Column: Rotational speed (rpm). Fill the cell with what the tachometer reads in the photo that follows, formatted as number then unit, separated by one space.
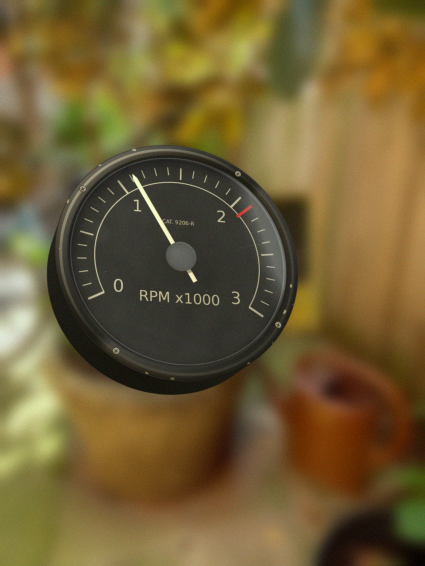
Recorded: 1100 rpm
